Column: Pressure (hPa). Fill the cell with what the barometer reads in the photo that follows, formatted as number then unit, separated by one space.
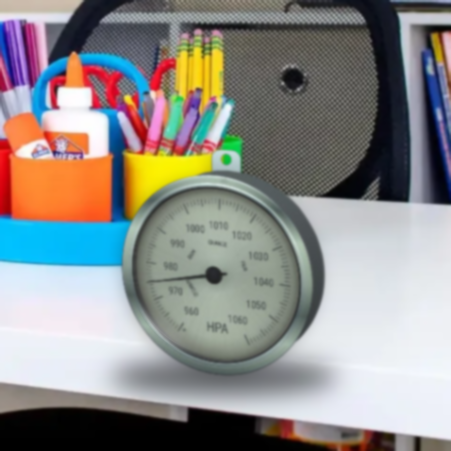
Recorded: 975 hPa
